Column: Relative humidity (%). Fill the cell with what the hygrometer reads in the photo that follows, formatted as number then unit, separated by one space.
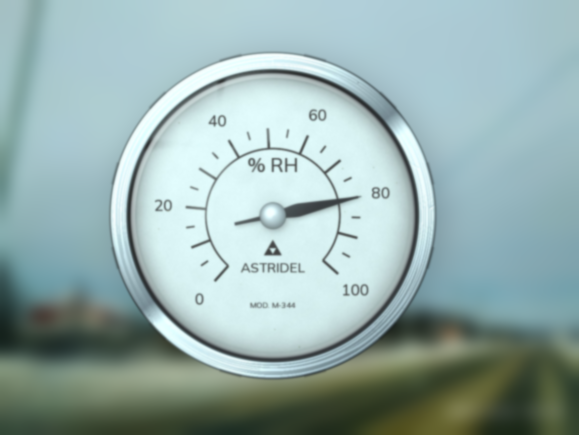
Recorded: 80 %
